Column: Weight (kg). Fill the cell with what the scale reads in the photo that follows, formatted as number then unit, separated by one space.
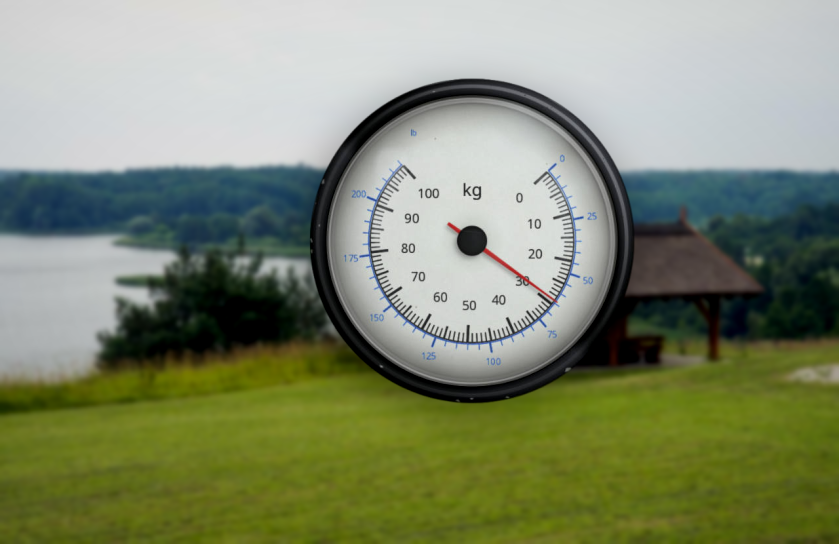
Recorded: 29 kg
